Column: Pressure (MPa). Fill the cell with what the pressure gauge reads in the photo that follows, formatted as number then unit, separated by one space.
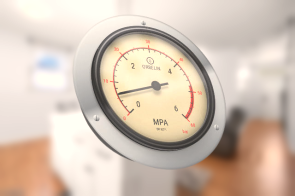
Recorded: 0.6 MPa
